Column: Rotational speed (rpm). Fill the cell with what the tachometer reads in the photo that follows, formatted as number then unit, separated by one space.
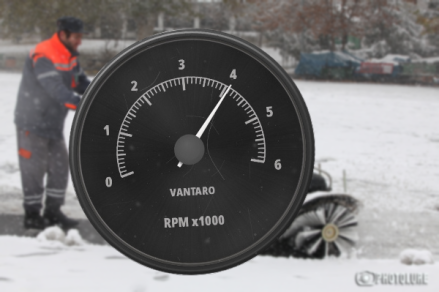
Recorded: 4100 rpm
